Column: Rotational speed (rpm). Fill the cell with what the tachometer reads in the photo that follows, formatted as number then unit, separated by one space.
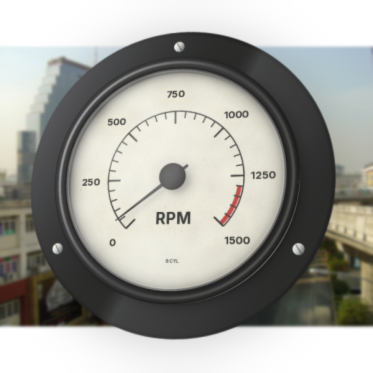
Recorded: 50 rpm
